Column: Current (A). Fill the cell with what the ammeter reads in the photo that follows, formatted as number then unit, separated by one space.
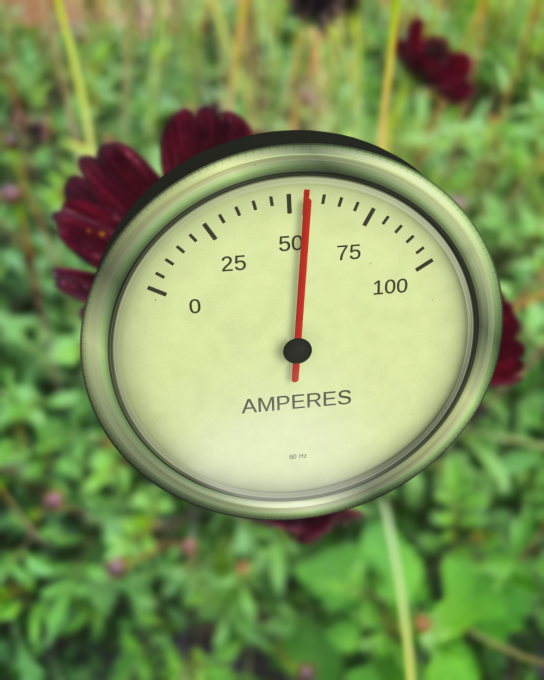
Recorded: 55 A
